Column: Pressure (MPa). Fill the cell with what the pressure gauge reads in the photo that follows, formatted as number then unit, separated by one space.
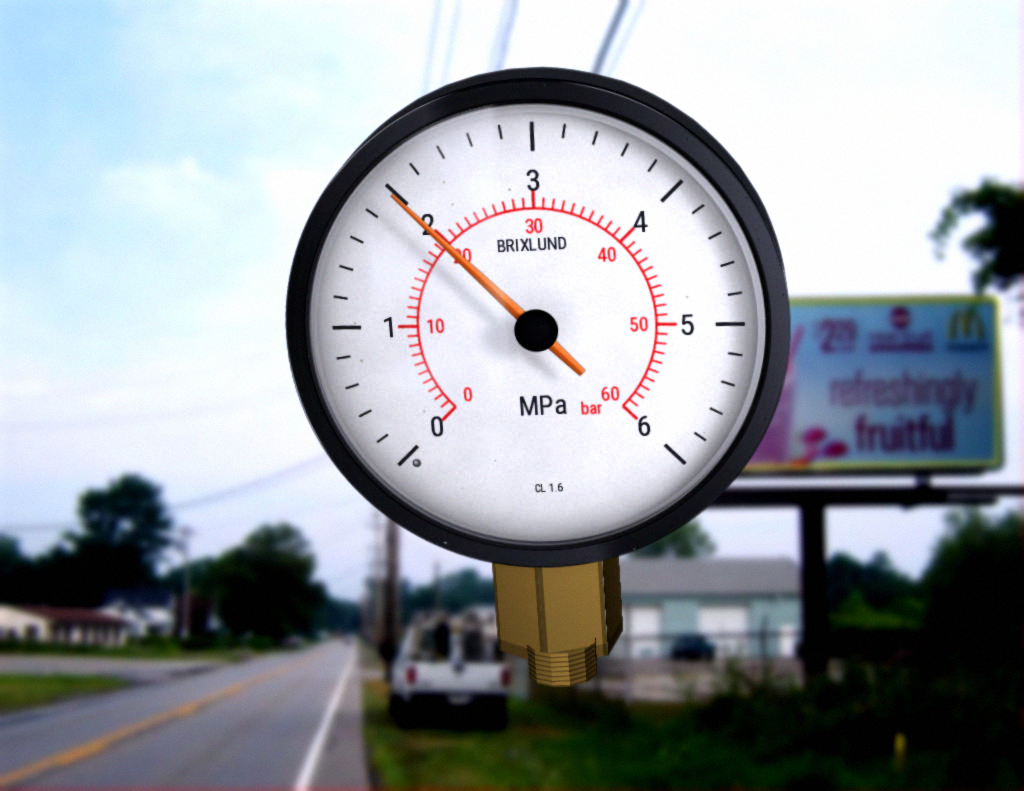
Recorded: 2 MPa
